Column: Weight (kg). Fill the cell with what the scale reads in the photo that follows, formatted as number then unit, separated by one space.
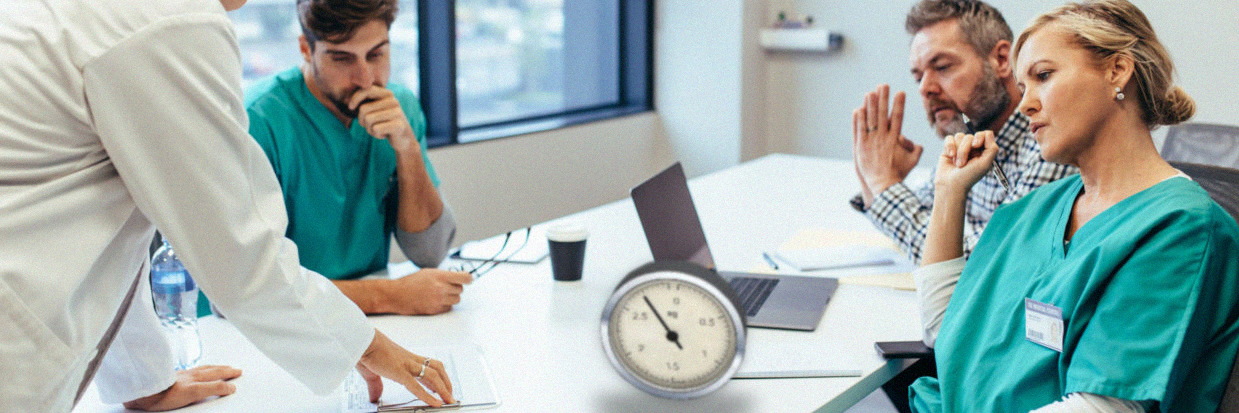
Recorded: 2.75 kg
